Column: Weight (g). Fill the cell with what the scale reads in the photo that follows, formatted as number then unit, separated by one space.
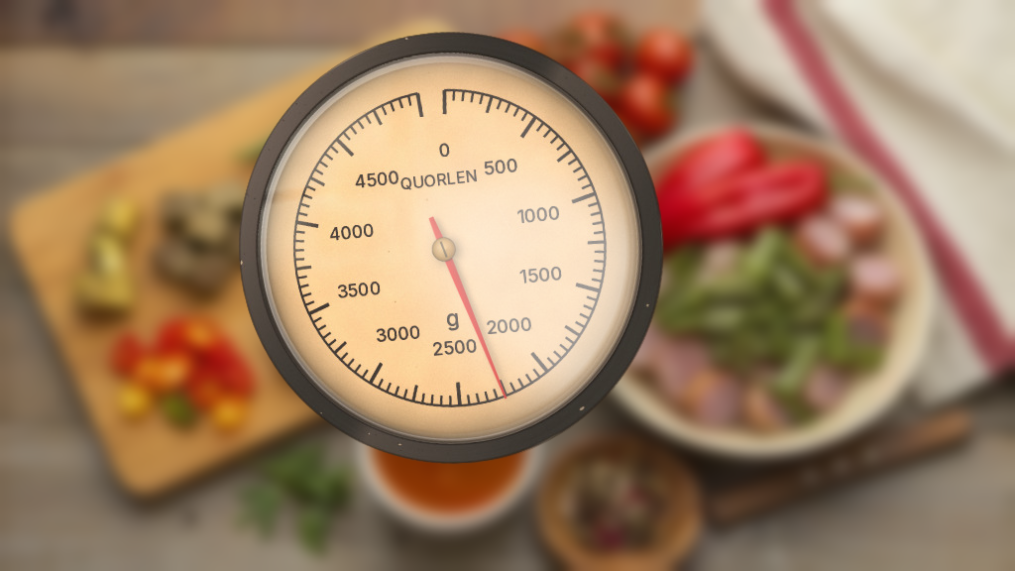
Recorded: 2250 g
